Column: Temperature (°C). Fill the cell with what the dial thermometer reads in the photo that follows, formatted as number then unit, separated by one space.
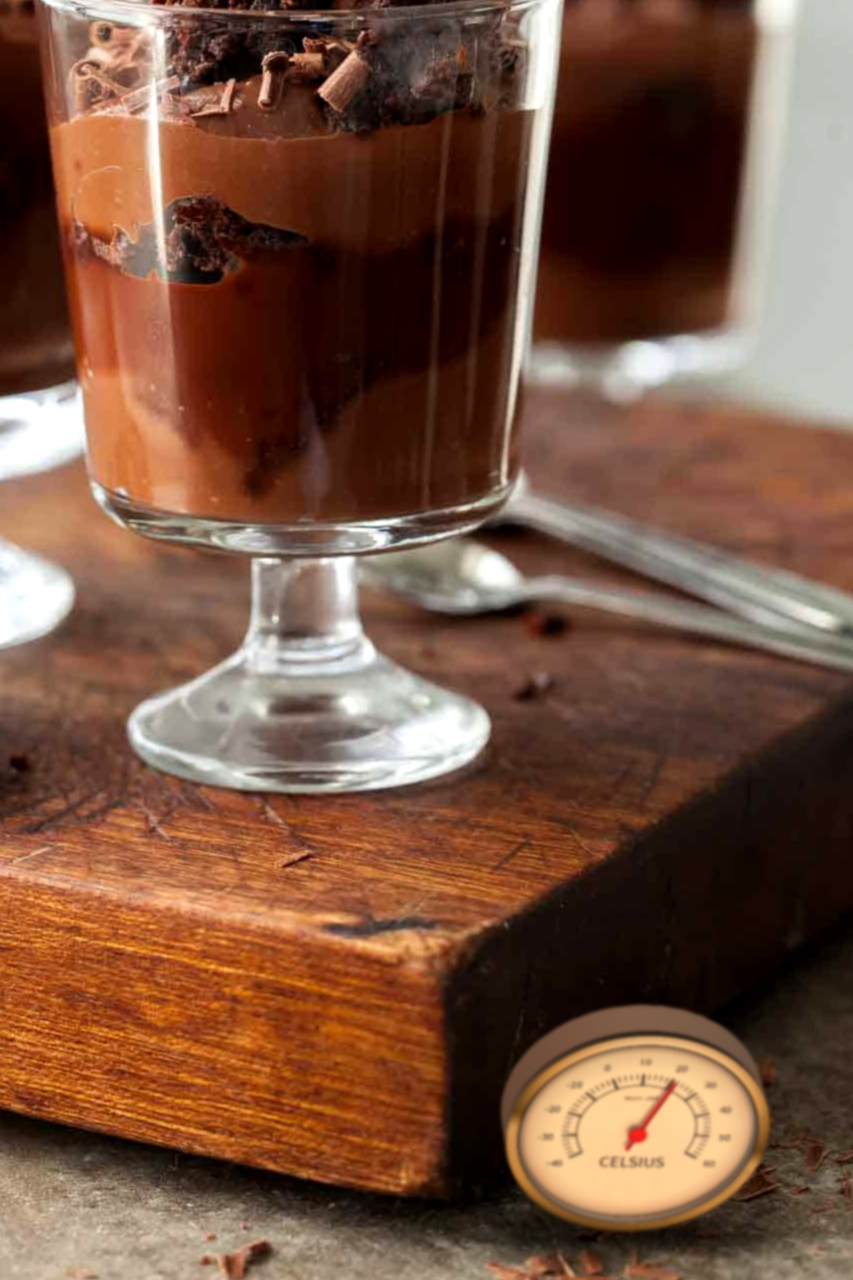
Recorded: 20 °C
